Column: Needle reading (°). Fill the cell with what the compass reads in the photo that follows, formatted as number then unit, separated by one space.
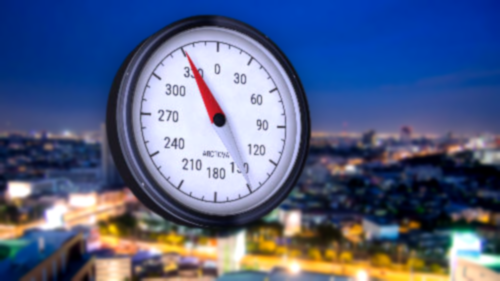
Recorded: 330 °
